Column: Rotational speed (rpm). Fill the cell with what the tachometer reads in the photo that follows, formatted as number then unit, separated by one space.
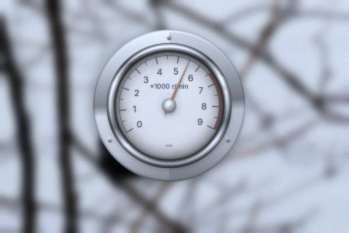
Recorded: 5500 rpm
